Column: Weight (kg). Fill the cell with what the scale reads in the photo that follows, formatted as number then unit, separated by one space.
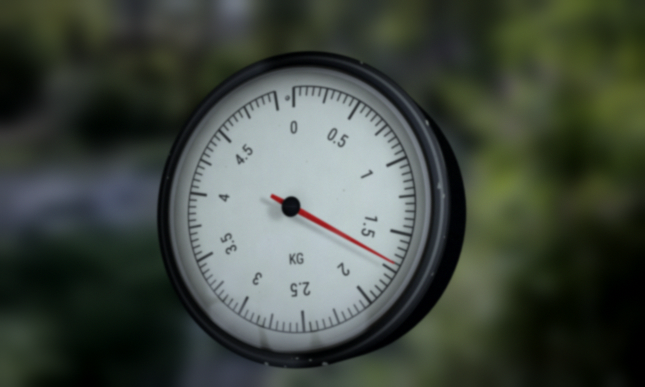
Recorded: 1.7 kg
